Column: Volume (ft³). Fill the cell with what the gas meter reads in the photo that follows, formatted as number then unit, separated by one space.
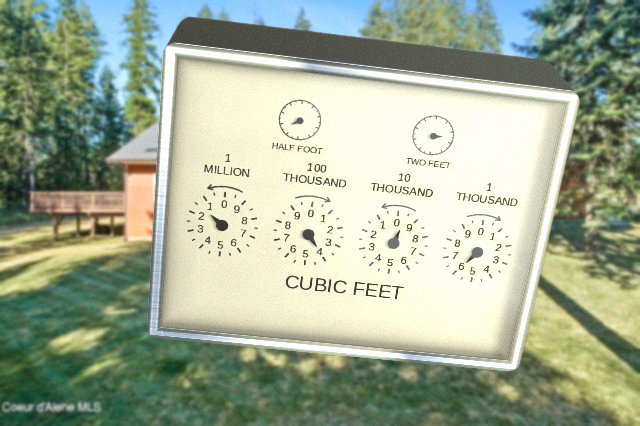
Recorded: 139600 ft³
